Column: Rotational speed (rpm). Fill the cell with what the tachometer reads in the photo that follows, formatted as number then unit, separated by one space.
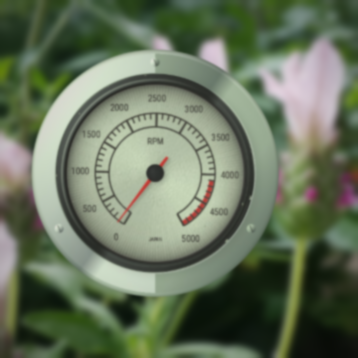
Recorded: 100 rpm
